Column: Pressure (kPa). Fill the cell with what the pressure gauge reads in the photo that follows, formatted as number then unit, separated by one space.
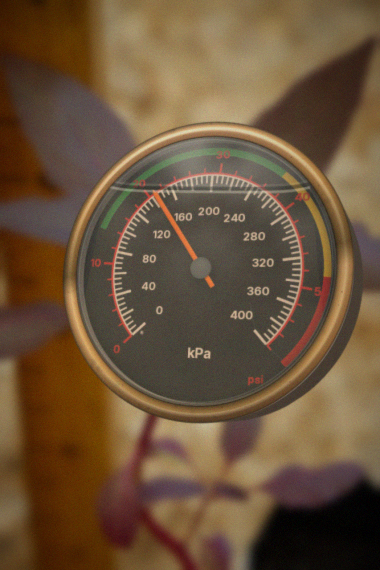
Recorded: 145 kPa
